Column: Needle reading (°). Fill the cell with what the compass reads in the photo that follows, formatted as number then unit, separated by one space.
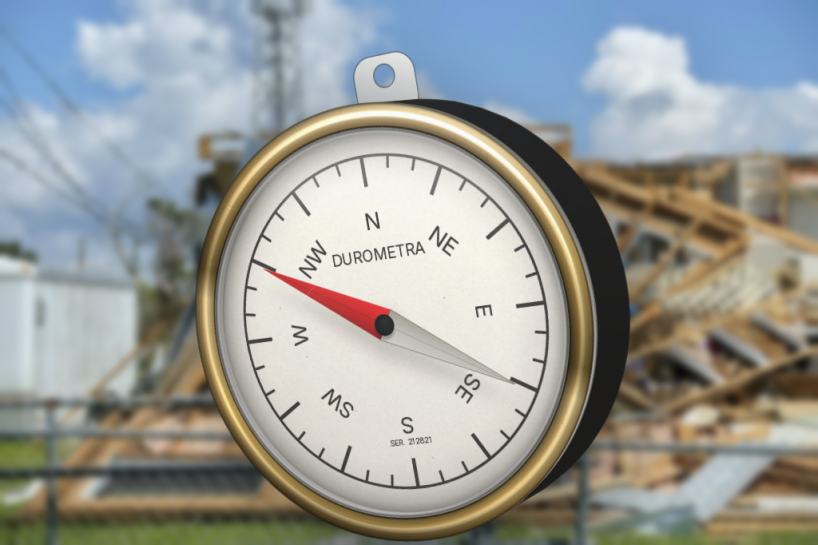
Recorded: 300 °
